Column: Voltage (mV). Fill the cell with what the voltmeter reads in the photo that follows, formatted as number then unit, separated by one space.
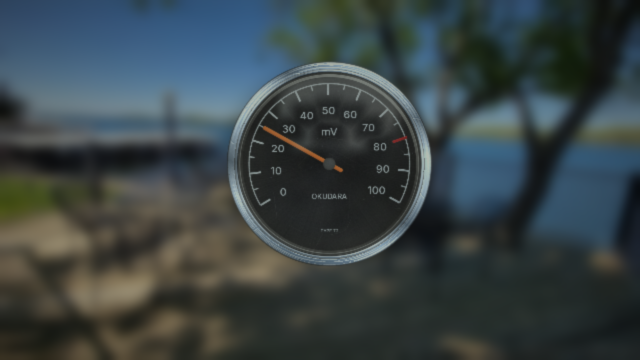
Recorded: 25 mV
